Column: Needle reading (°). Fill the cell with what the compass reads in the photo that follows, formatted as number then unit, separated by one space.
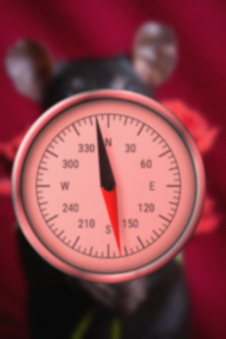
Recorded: 170 °
